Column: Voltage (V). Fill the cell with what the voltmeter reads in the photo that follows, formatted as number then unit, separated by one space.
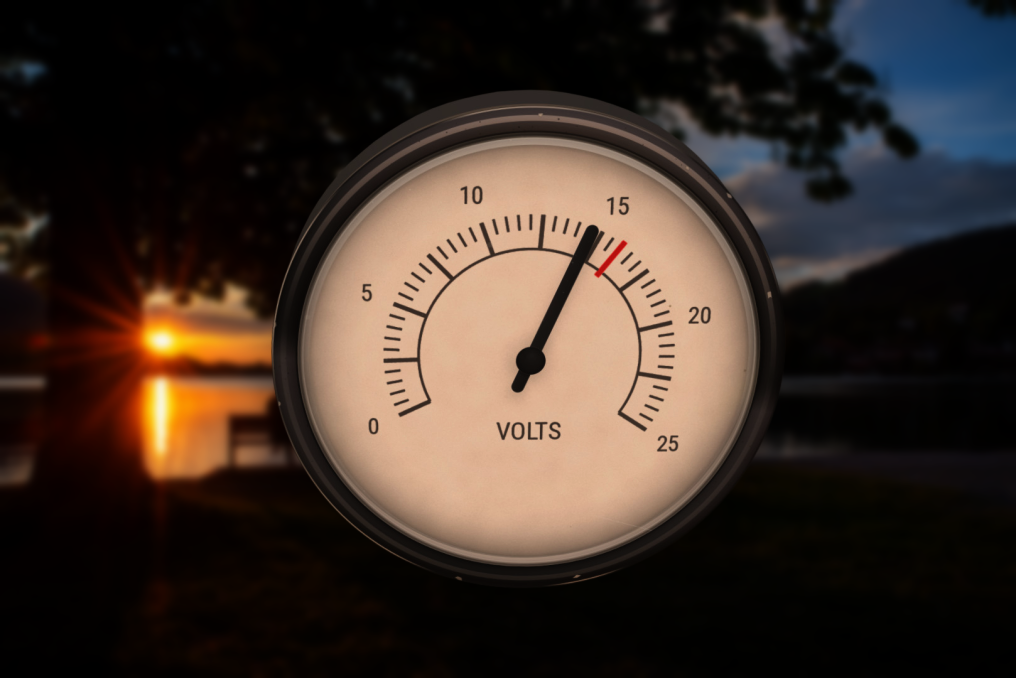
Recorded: 14.5 V
